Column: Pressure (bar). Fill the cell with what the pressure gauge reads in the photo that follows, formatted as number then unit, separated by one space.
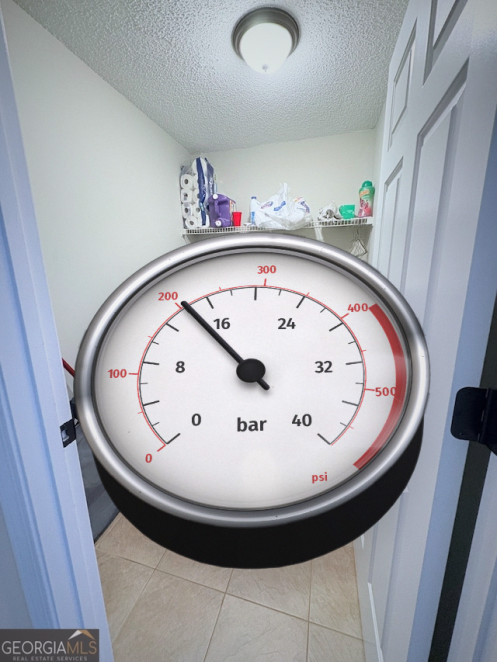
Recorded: 14 bar
